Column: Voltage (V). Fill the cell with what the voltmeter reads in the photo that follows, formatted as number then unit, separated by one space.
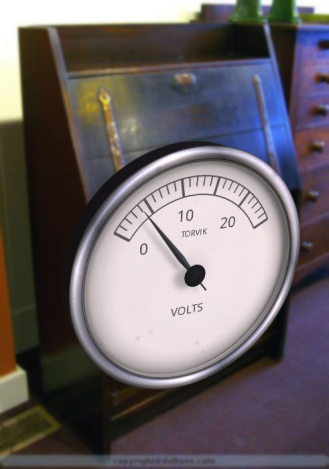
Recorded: 4 V
